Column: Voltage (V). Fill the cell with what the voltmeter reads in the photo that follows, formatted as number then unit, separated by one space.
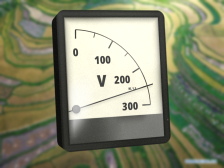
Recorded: 250 V
